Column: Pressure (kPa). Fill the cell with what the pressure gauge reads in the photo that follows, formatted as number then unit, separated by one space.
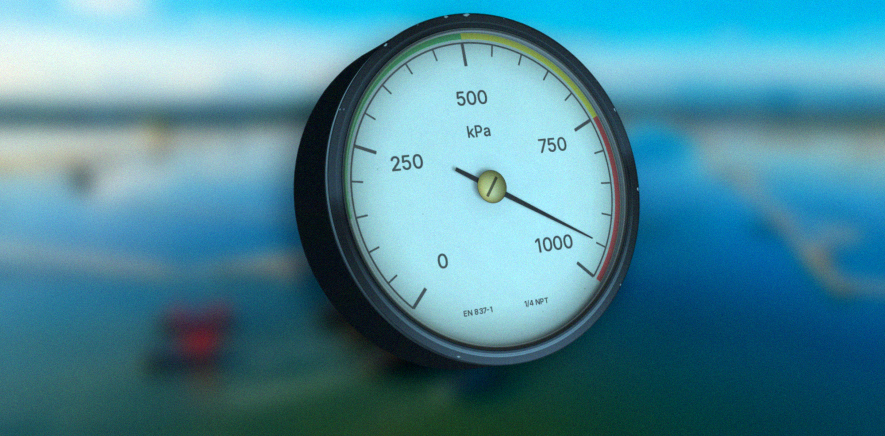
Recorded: 950 kPa
